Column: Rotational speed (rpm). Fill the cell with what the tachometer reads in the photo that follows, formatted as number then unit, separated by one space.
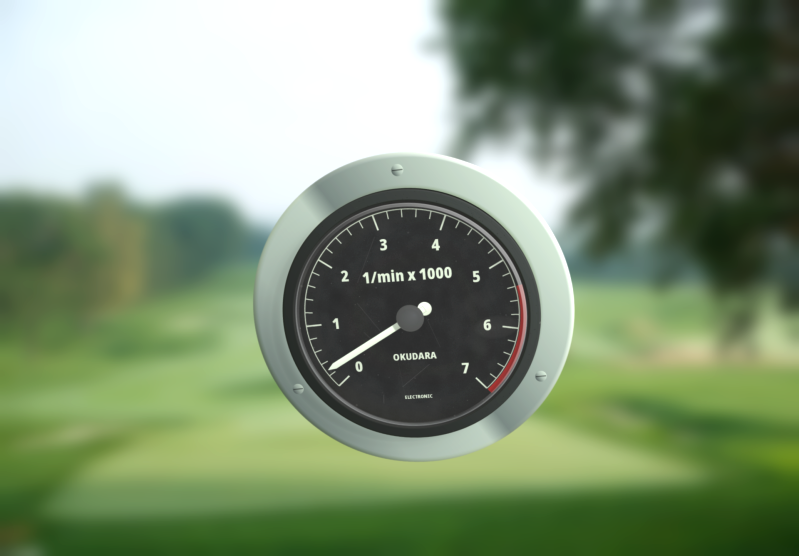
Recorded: 300 rpm
